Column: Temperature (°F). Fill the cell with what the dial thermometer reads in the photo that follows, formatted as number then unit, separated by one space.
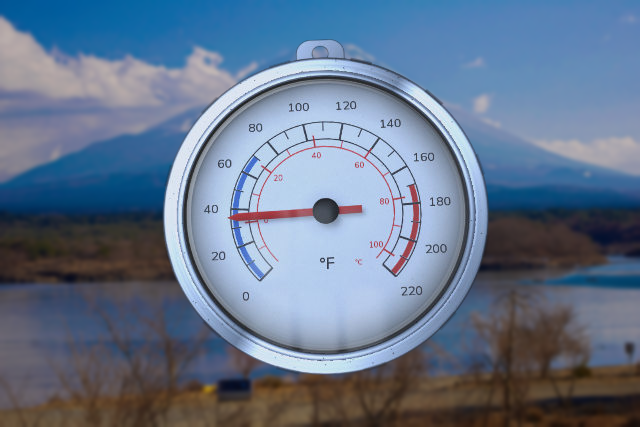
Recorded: 35 °F
